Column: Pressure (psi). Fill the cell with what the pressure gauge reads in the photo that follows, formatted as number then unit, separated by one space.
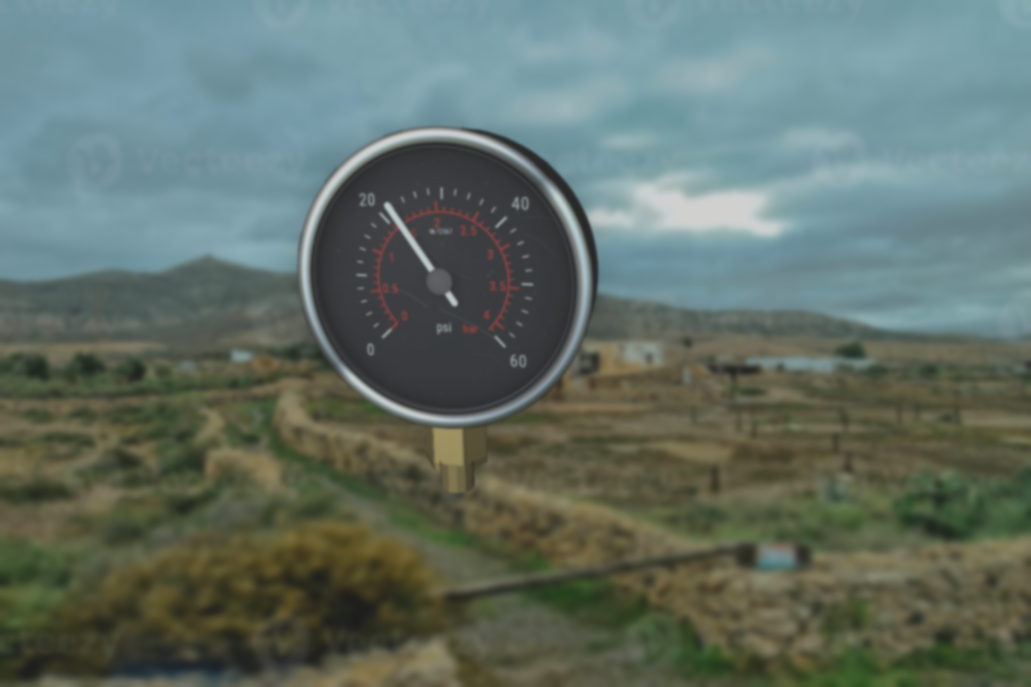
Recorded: 22 psi
